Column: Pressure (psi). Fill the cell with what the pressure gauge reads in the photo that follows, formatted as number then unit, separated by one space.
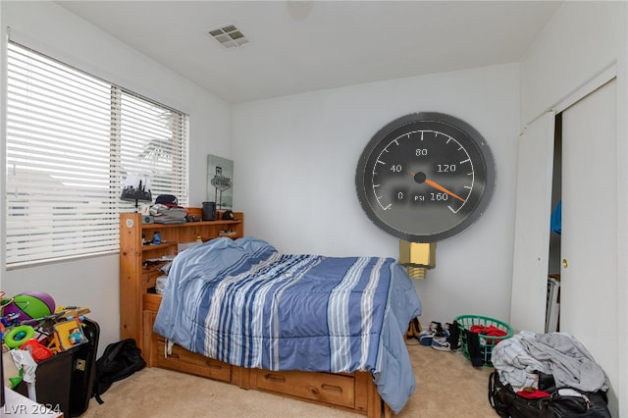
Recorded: 150 psi
